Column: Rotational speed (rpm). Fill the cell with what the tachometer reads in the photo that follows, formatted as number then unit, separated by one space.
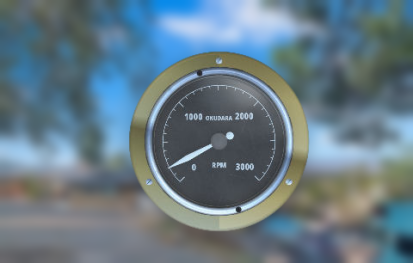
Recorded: 200 rpm
